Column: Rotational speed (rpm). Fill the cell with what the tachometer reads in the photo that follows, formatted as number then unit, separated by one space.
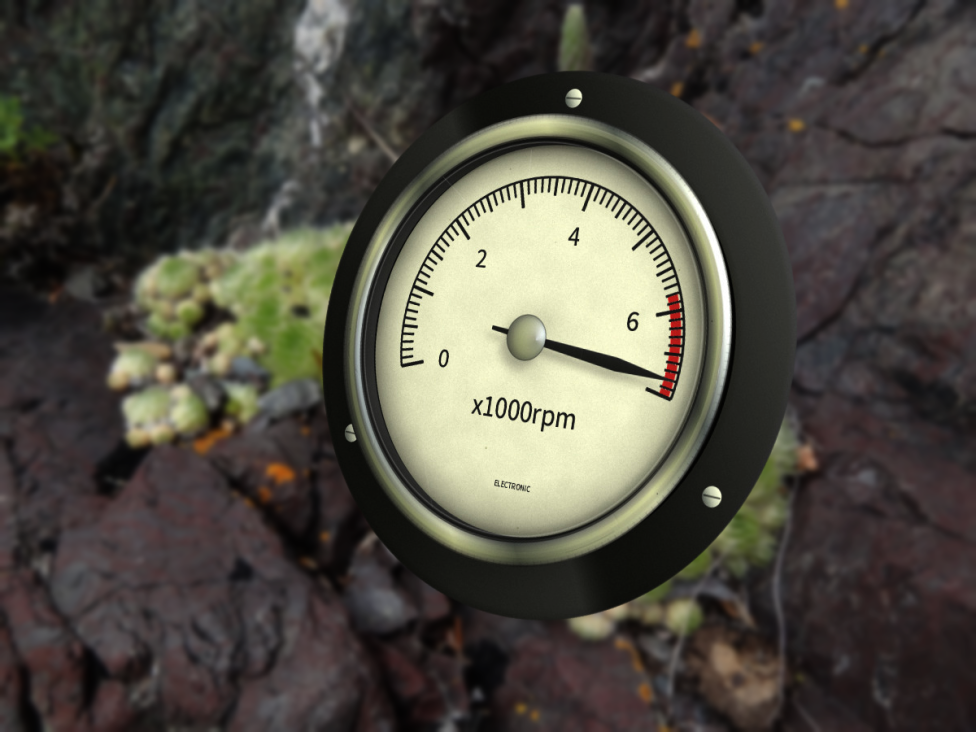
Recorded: 6800 rpm
